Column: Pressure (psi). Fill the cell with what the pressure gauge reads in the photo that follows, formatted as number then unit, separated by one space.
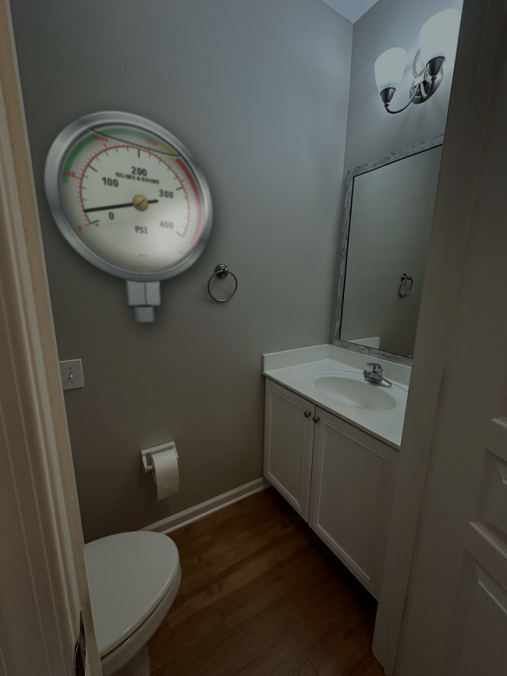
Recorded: 20 psi
